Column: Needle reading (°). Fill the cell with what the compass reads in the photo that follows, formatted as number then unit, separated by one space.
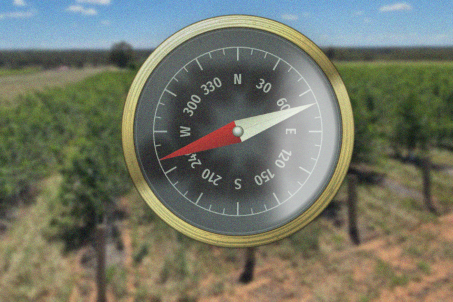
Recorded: 250 °
